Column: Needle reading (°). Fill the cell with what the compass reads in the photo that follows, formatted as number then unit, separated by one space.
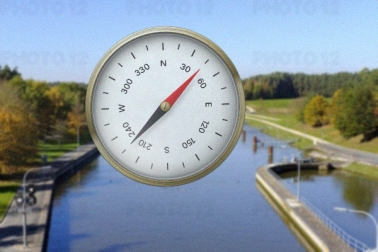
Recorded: 45 °
